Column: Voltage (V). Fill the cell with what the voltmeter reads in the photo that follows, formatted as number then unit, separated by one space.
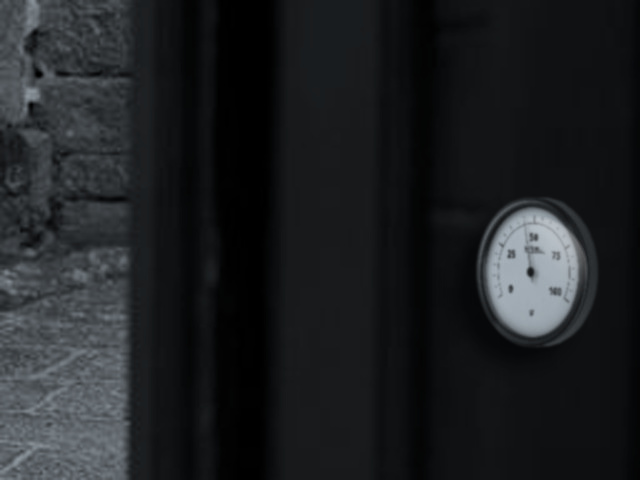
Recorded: 45 V
